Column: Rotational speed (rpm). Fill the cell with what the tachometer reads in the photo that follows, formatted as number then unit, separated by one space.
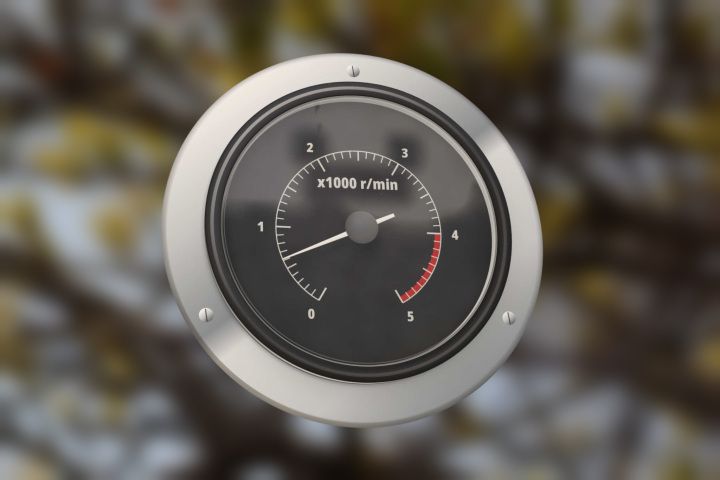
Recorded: 600 rpm
